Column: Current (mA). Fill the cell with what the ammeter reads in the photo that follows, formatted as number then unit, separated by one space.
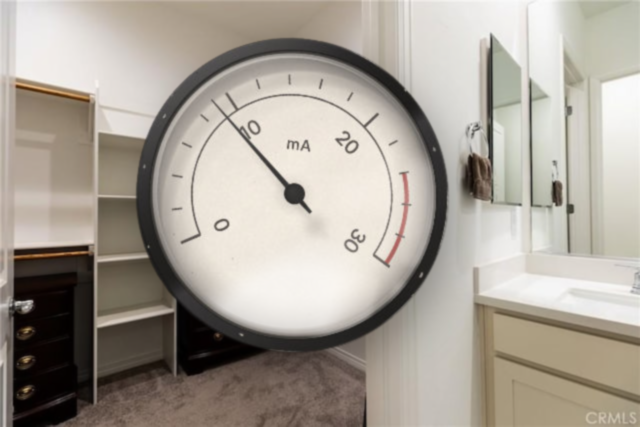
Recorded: 9 mA
